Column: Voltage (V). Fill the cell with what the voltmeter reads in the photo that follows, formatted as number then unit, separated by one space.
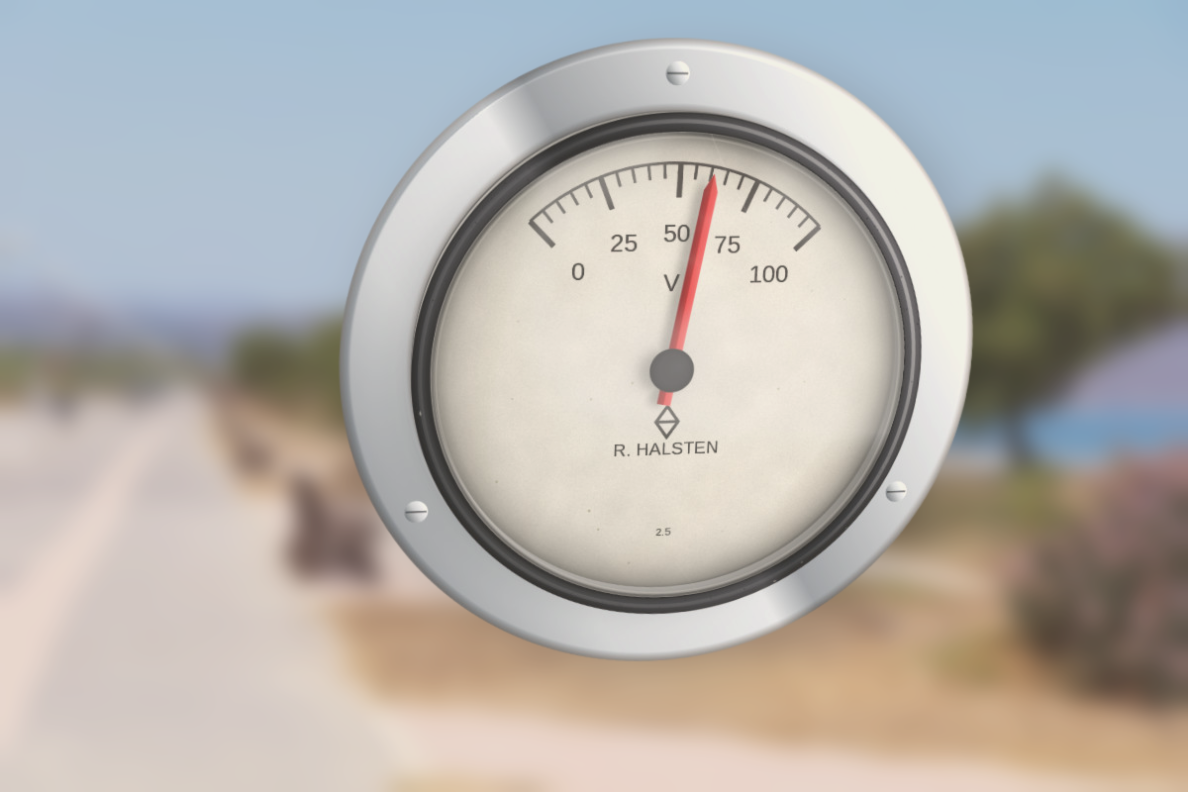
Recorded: 60 V
